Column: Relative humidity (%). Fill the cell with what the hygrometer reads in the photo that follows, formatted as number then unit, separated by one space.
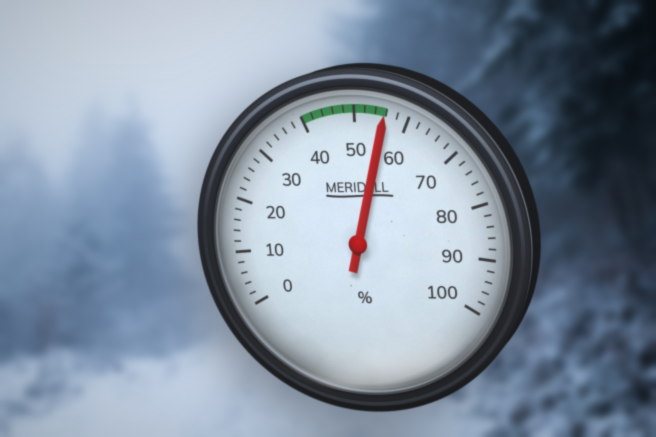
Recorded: 56 %
